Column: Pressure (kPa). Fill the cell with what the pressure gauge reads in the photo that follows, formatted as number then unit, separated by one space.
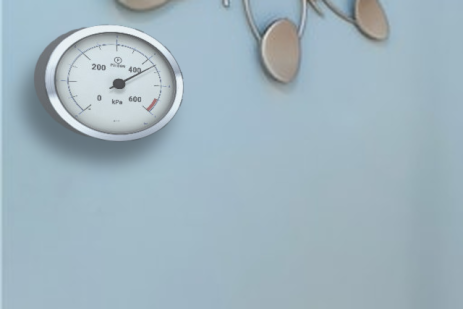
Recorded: 425 kPa
